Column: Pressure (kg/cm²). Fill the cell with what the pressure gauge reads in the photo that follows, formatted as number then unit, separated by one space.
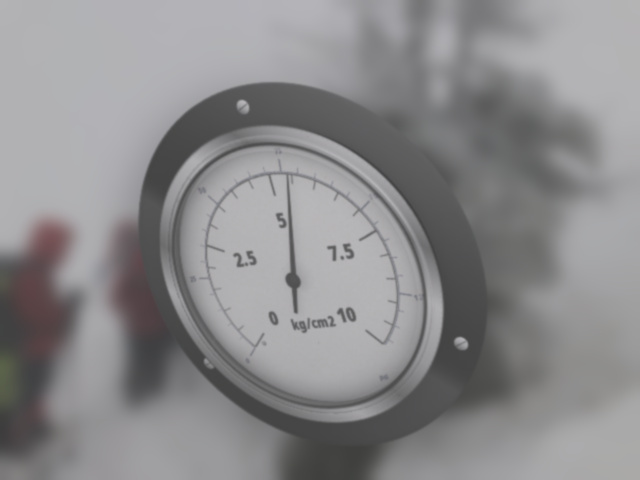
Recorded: 5.5 kg/cm²
